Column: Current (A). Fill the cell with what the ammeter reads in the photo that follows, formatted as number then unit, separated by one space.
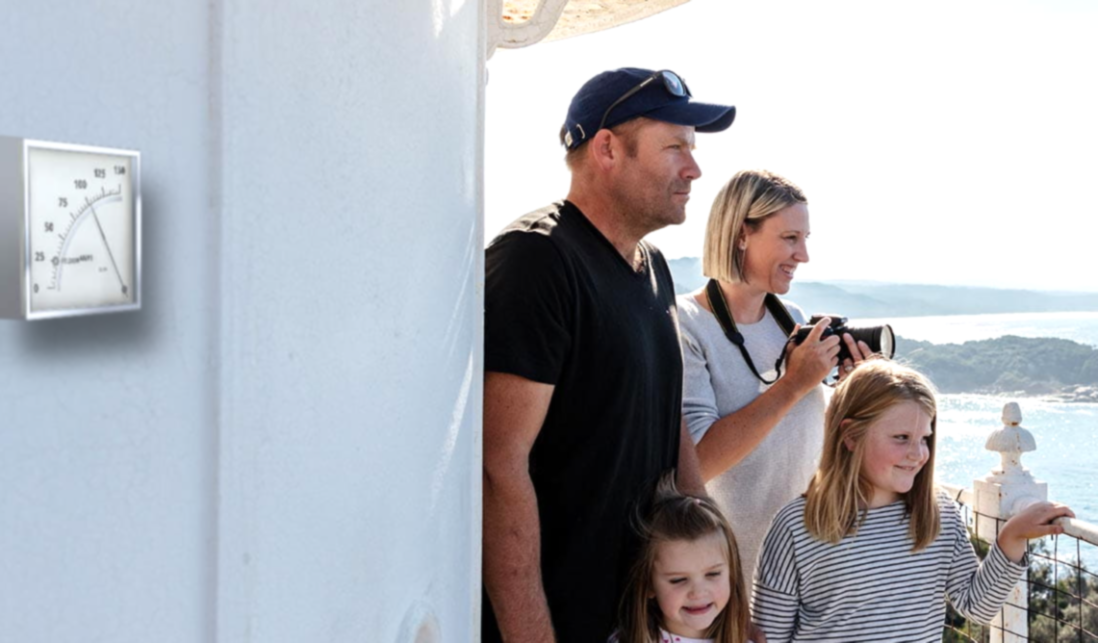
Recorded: 100 A
